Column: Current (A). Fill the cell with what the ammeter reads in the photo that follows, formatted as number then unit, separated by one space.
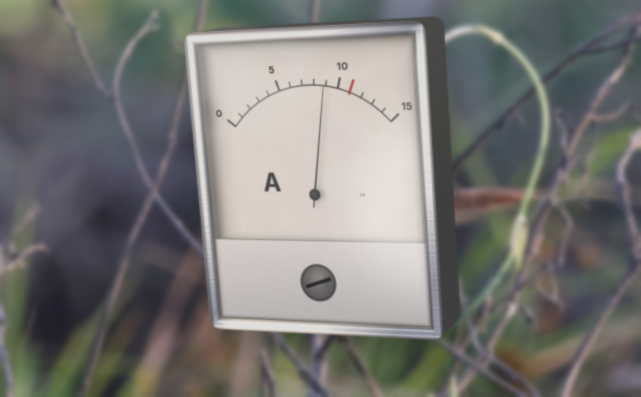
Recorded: 9 A
